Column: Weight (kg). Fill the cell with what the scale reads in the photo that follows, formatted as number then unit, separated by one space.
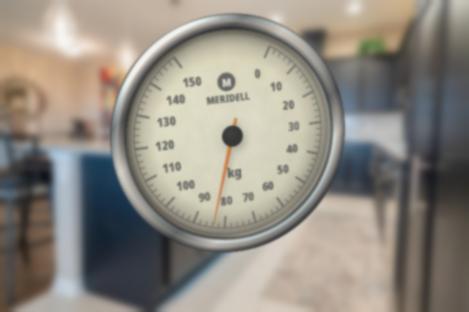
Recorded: 84 kg
